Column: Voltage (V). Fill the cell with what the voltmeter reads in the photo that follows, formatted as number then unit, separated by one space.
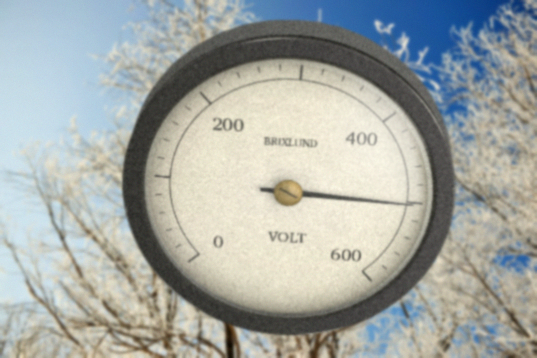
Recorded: 500 V
